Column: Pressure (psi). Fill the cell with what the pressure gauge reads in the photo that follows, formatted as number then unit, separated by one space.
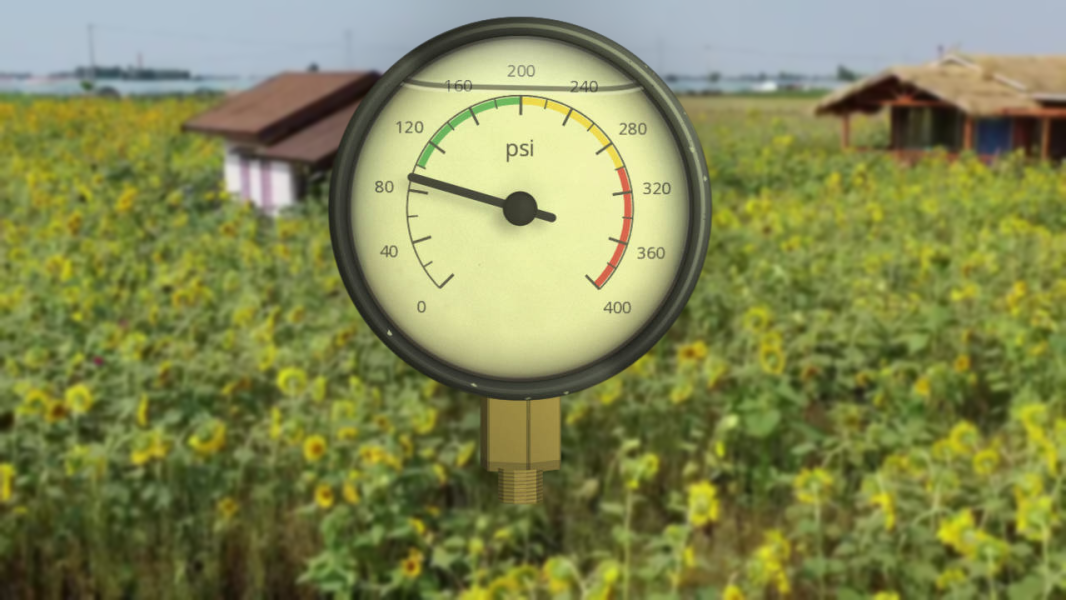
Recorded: 90 psi
